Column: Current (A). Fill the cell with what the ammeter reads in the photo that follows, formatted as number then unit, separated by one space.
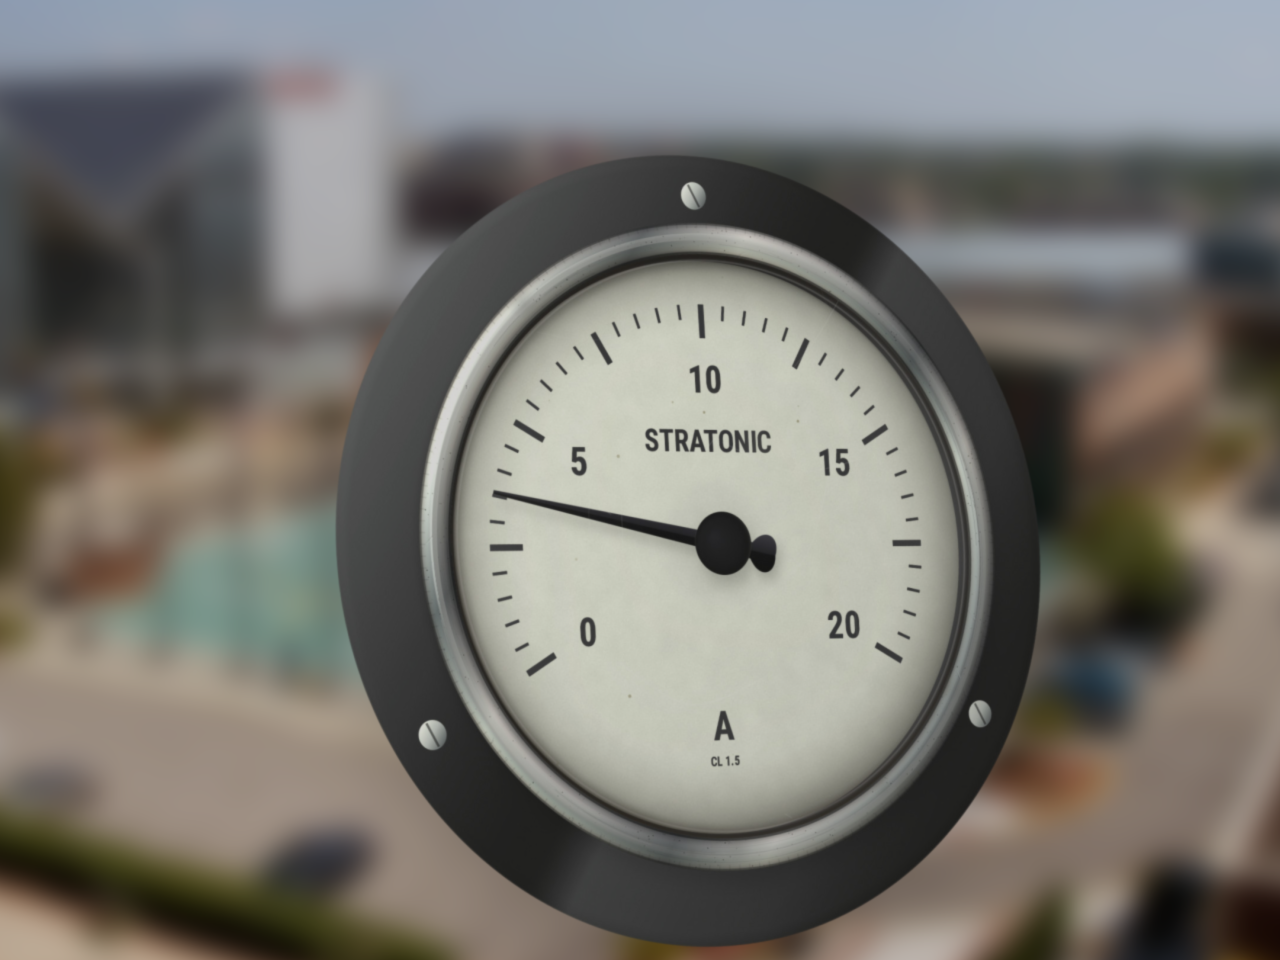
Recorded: 3.5 A
